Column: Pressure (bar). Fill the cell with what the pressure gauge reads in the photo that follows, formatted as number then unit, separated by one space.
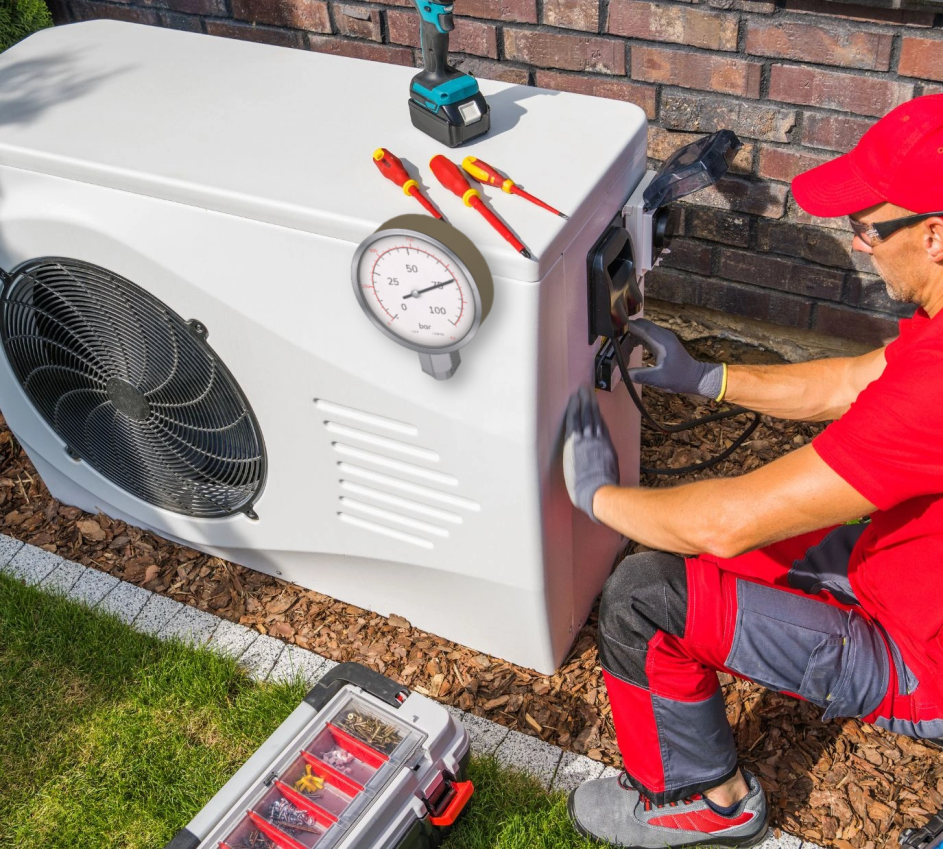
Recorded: 75 bar
